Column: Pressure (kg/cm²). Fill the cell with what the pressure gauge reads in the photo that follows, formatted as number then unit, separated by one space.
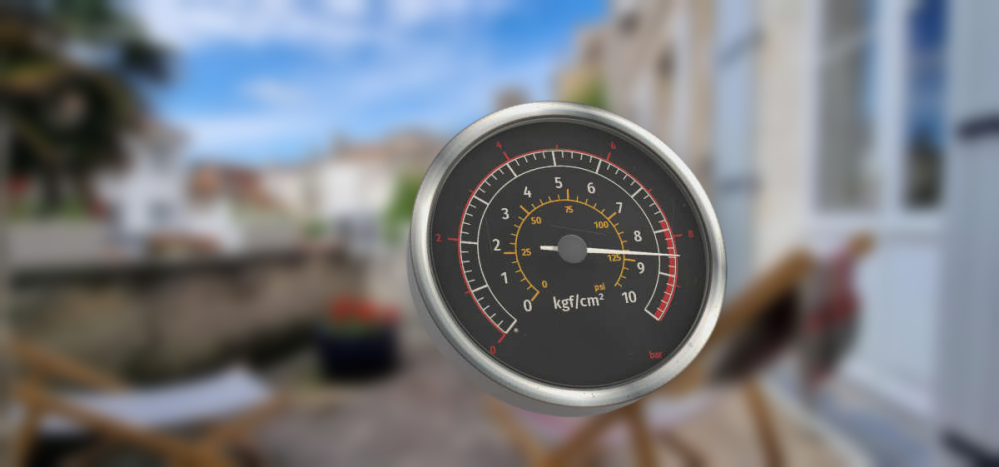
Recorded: 8.6 kg/cm²
